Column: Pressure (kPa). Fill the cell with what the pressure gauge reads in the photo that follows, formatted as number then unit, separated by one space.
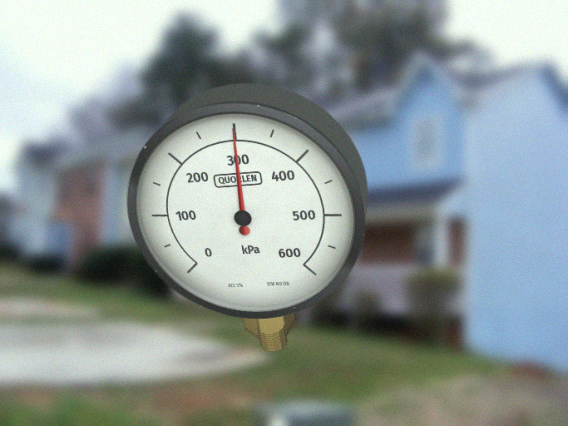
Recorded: 300 kPa
